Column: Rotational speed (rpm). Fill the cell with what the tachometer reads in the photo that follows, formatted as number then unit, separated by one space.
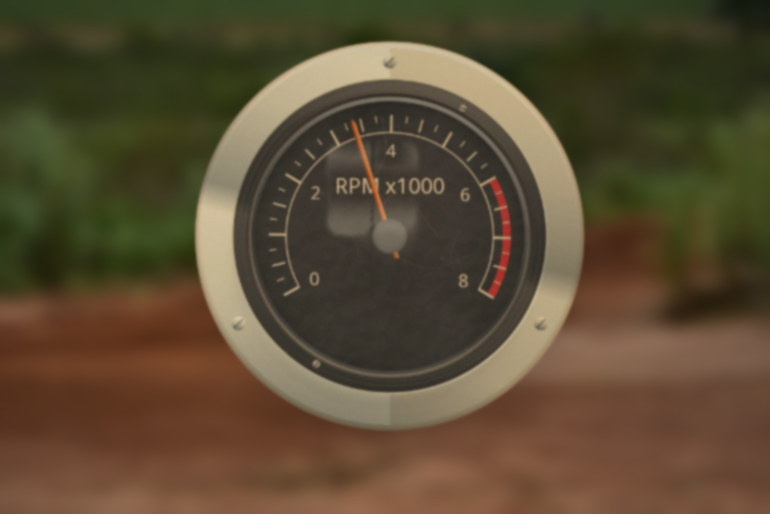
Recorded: 3375 rpm
